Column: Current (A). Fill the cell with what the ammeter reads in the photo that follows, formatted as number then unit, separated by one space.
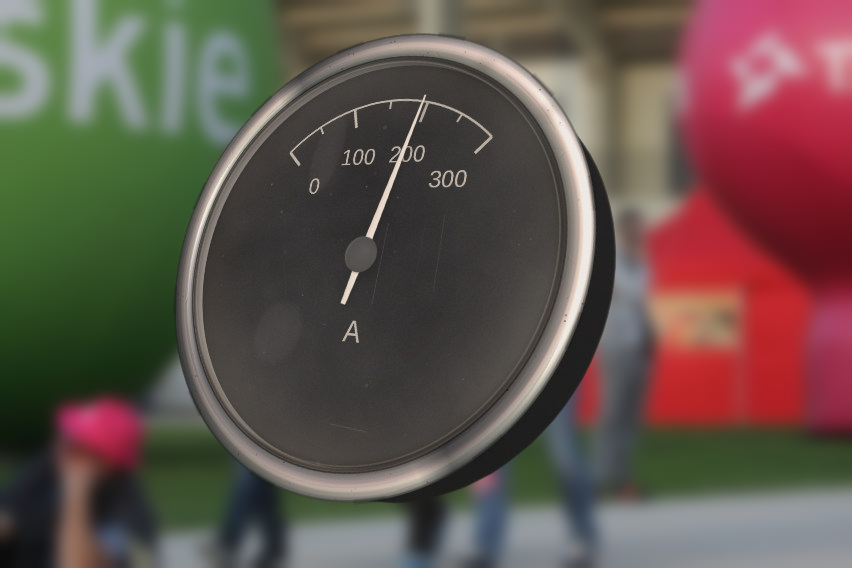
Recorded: 200 A
